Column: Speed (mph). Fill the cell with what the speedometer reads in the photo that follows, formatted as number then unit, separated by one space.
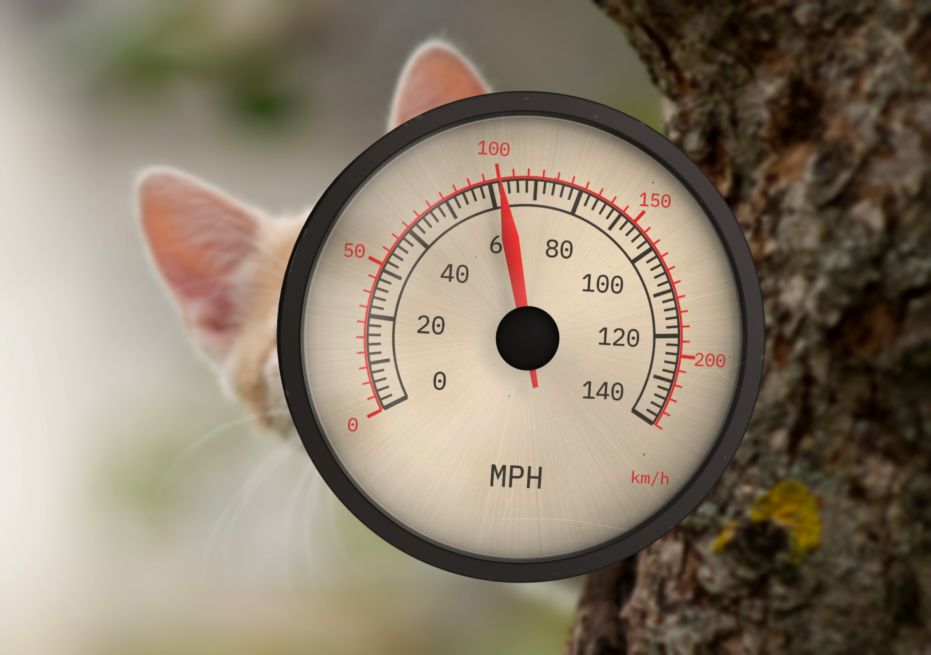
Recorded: 62 mph
